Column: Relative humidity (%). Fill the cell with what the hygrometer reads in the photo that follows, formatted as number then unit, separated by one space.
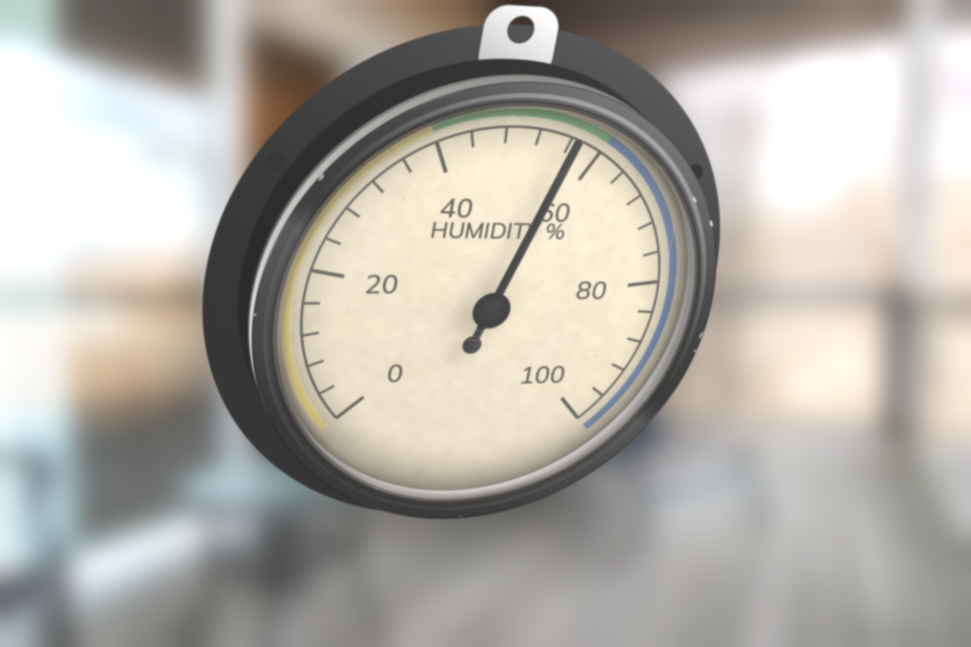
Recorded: 56 %
